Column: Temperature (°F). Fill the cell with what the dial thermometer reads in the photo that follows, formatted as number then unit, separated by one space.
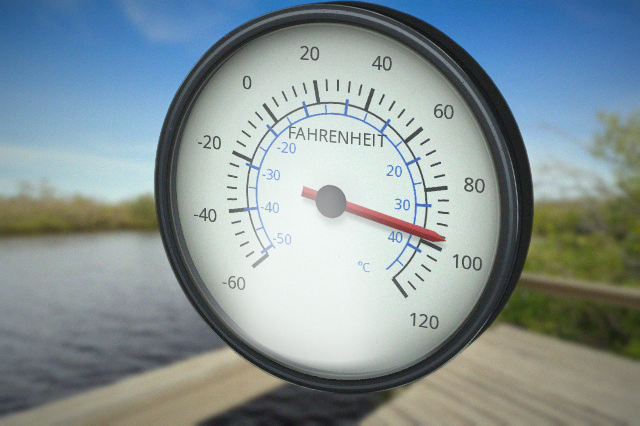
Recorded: 96 °F
